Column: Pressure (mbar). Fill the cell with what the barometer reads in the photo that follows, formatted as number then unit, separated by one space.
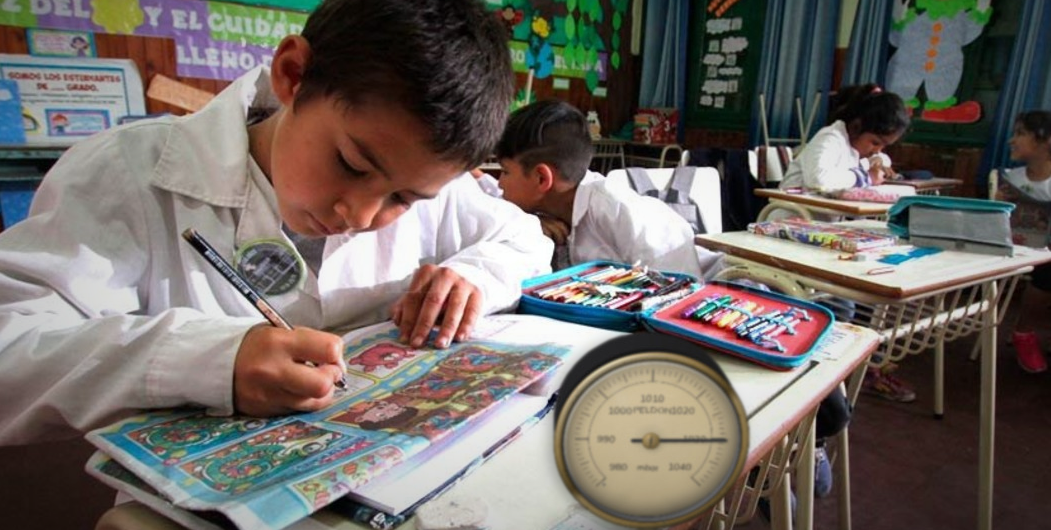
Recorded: 1030 mbar
